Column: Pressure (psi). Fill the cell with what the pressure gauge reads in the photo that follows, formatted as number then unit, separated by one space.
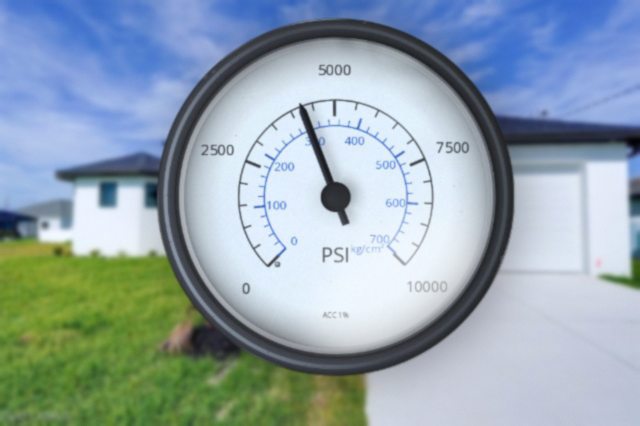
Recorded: 4250 psi
